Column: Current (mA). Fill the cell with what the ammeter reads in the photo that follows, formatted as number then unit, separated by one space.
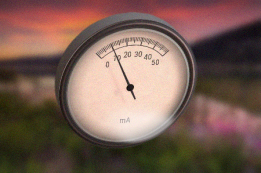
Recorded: 10 mA
